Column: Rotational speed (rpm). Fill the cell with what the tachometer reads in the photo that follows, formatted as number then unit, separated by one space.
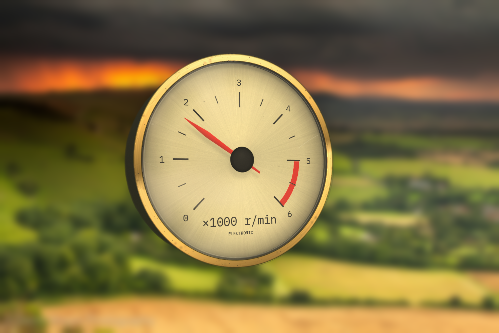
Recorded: 1750 rpm
